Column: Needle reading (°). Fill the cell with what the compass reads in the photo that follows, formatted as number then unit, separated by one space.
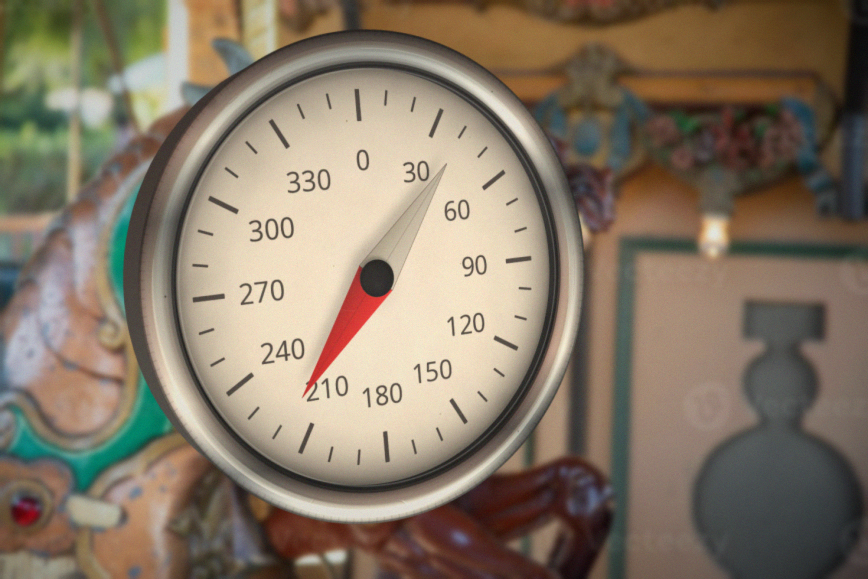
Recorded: 220 °
